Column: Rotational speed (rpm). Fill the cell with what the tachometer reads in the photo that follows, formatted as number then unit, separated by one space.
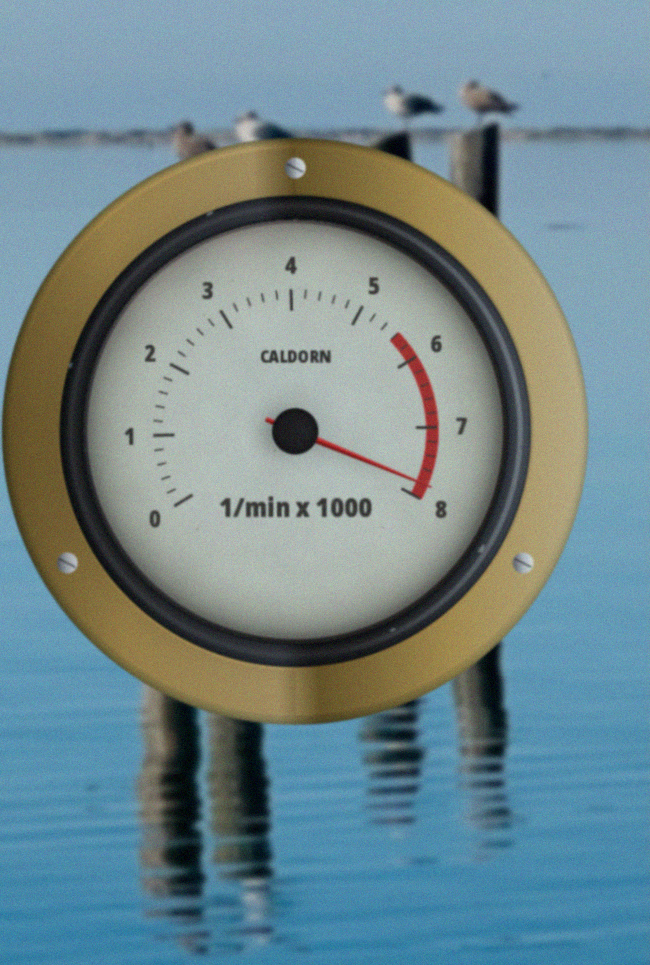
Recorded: 7800 rpm
